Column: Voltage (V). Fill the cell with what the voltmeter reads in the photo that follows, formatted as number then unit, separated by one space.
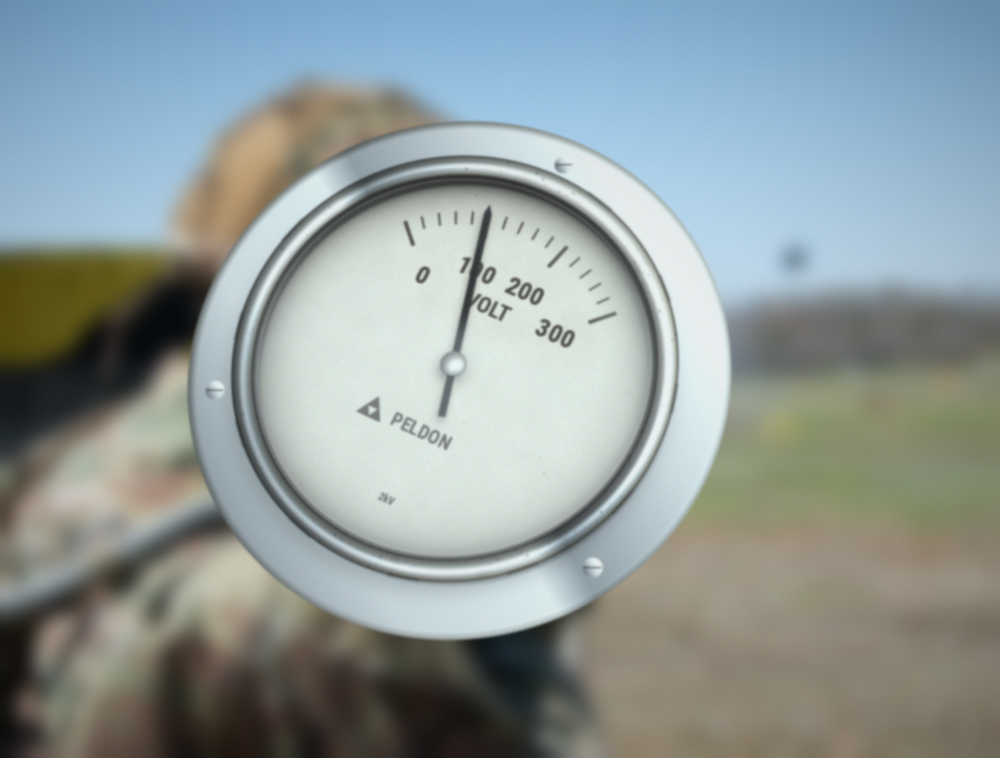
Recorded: 100 V
